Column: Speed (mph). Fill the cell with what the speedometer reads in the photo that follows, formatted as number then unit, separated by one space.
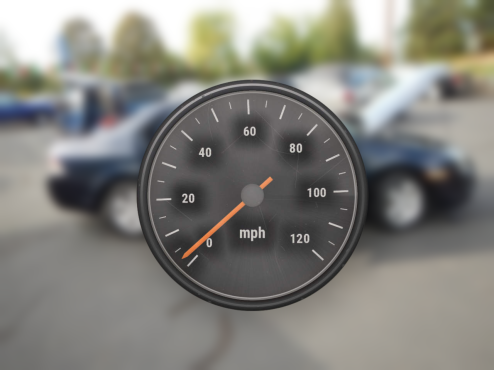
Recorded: 2.5 mph
